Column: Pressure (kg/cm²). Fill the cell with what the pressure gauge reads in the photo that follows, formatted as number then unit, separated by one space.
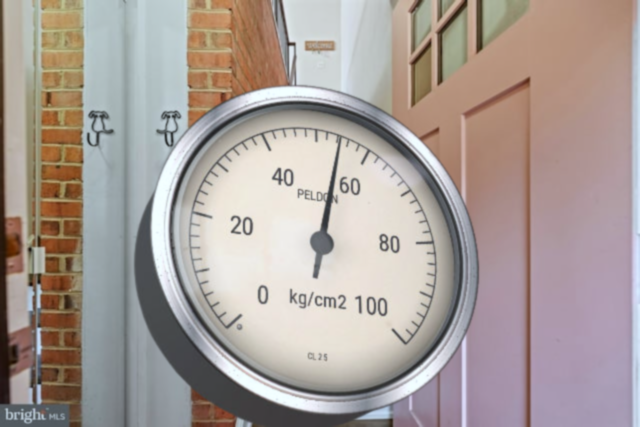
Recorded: 54 kg/cm²
